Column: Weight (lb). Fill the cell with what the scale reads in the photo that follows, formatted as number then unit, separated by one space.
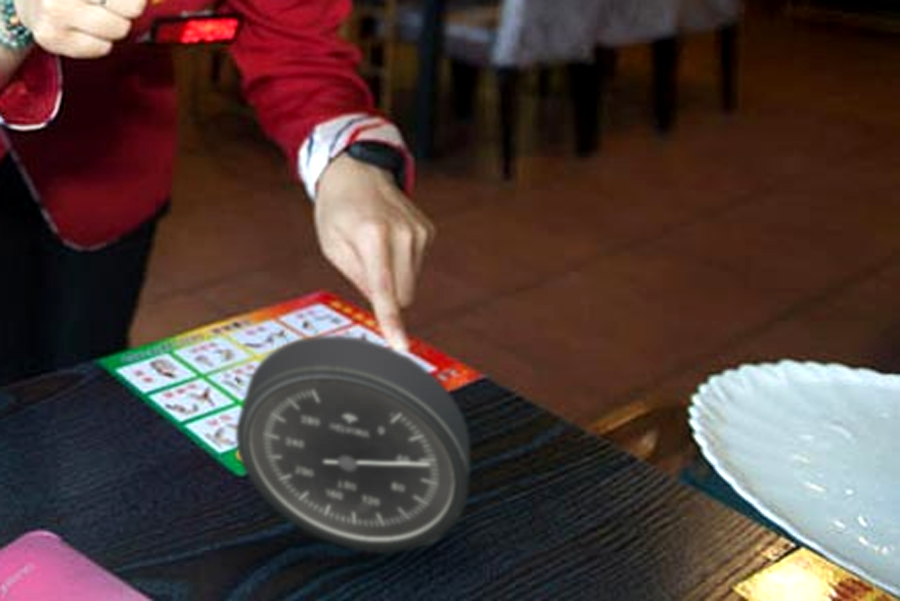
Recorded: 40 lb
